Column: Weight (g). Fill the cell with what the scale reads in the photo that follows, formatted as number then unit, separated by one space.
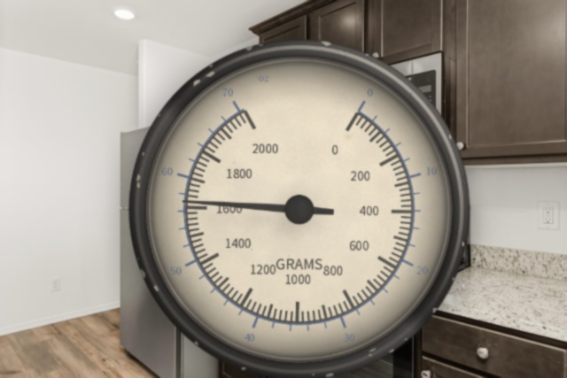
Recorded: 1620 g
